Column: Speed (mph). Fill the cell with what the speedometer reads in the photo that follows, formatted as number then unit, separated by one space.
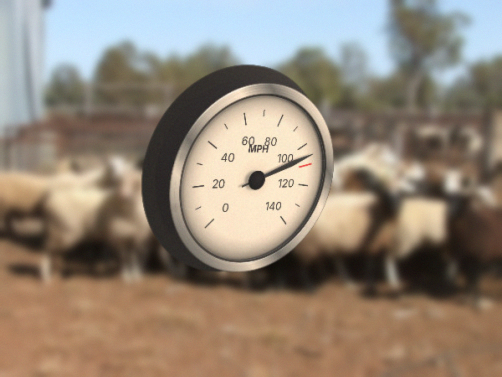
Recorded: 105 mph
